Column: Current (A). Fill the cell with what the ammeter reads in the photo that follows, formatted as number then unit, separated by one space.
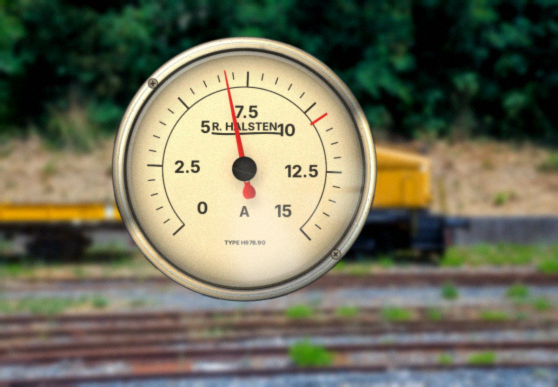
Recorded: 6.75 A
